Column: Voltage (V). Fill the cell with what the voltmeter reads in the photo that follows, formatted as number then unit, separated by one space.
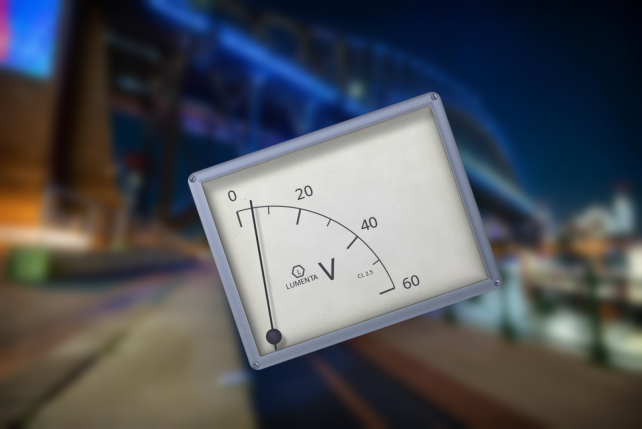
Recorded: 5 V
